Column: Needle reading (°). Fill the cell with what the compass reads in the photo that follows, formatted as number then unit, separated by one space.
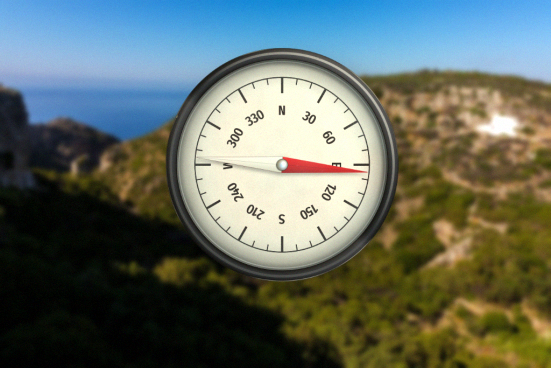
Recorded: 95 °
